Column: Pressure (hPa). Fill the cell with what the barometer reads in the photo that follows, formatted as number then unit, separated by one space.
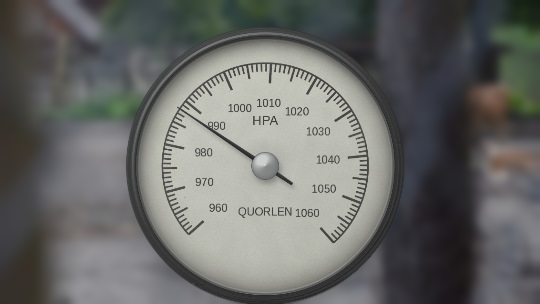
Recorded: 988 hPa
